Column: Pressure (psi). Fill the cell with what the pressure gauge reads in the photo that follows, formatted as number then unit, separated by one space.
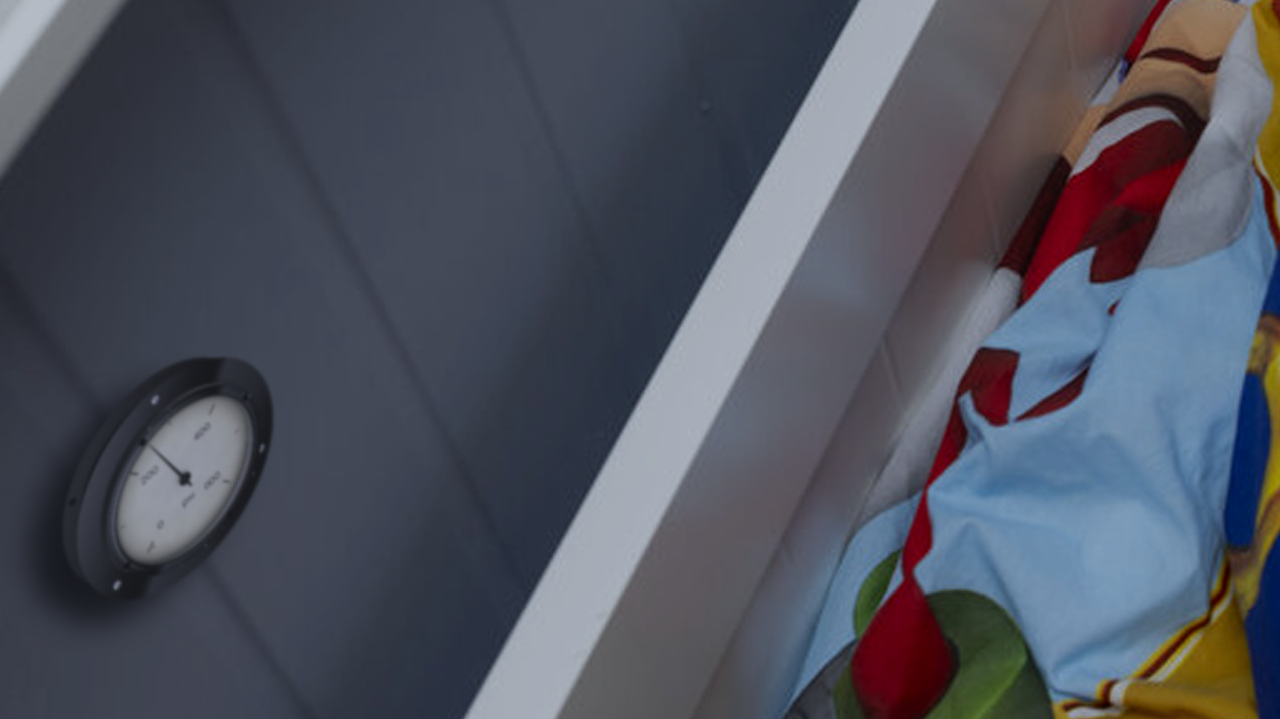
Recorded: 250 psi
